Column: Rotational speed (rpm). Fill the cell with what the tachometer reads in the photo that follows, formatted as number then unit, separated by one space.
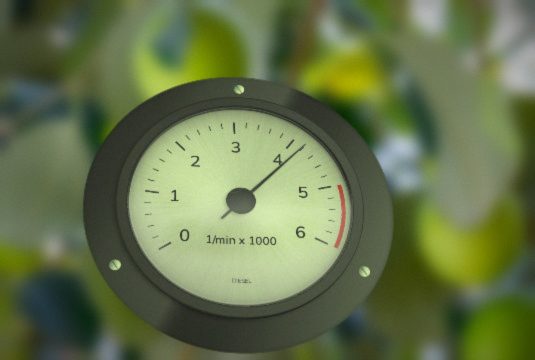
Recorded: 4200 rpm
